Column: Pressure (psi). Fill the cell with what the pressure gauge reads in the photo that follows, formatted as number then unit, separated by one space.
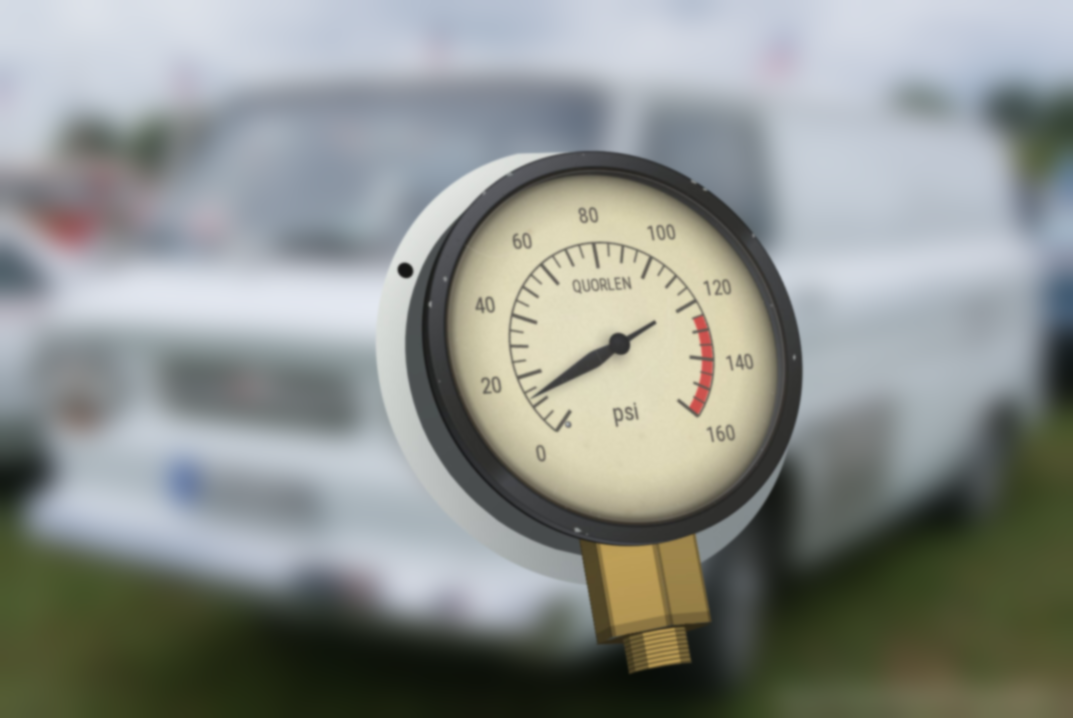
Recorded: 12.5 psi
